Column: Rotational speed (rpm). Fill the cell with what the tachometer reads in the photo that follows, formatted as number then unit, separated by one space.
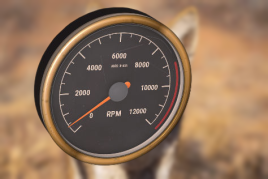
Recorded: 500 rpm
